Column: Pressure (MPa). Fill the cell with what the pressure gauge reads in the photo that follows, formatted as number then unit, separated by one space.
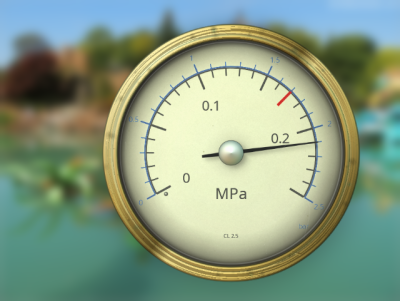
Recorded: 0.21 MPa
